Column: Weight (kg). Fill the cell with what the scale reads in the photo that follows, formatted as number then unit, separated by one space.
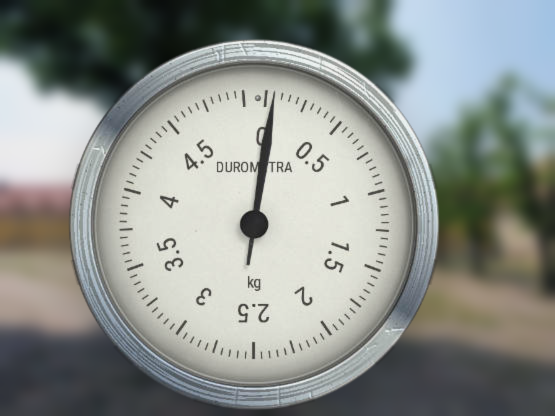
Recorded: 0.05 kg
